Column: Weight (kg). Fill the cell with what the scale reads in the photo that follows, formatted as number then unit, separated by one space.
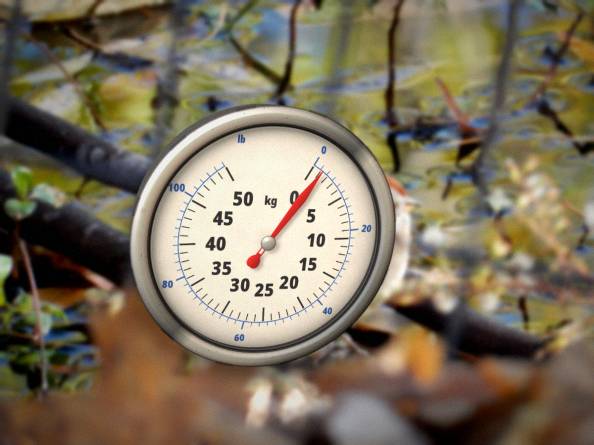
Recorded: 1 kg
